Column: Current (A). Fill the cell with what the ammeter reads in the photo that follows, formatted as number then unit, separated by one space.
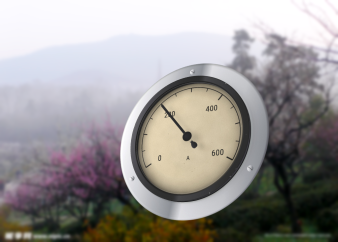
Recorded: 200 A
